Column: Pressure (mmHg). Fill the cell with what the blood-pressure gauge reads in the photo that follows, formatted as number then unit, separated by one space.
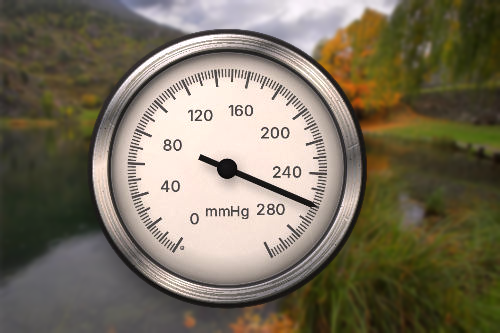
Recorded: 260 mmHg
